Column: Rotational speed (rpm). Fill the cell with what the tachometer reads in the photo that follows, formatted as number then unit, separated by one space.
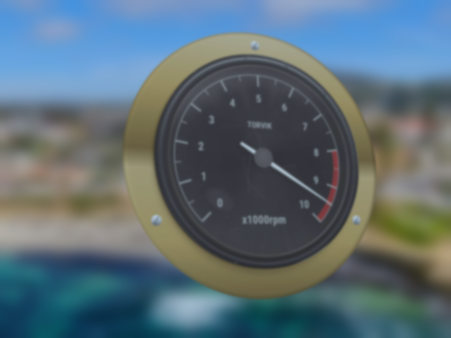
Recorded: 9500 rpm
